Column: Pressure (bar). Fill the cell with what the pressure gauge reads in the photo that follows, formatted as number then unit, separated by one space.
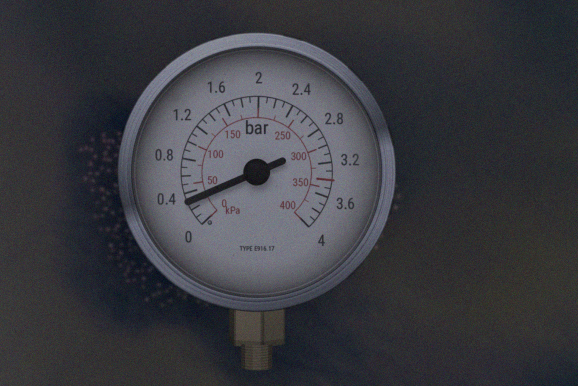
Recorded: 0.3 bar
